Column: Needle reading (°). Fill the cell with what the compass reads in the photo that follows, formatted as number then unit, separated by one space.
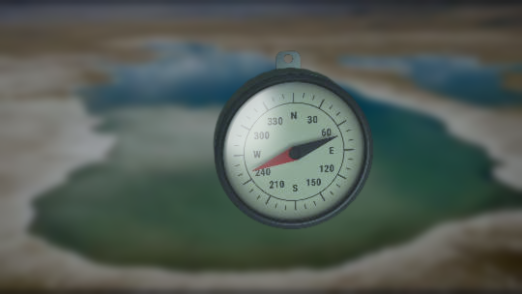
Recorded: 250 °
